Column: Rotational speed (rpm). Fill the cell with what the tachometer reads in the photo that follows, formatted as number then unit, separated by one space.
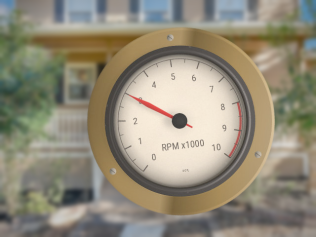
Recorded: 3000 rpm
